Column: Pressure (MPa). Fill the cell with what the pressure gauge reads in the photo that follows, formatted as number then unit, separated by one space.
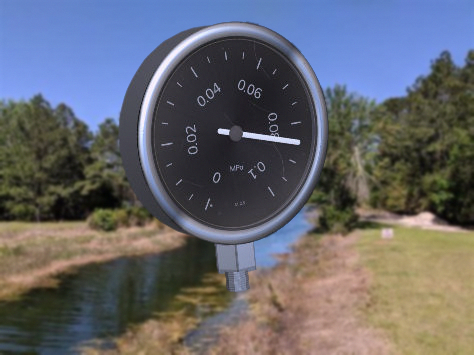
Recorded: 0.085 MPa
